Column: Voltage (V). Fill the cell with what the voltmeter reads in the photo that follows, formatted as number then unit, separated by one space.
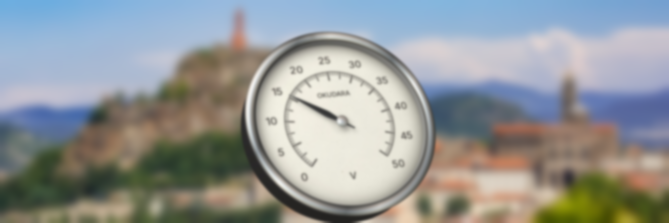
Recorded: 15 V
